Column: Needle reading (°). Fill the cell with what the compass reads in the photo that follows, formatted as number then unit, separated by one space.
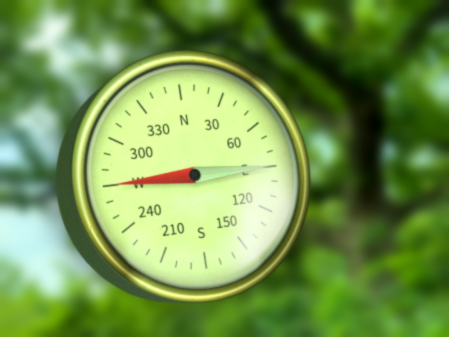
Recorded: 270 °
